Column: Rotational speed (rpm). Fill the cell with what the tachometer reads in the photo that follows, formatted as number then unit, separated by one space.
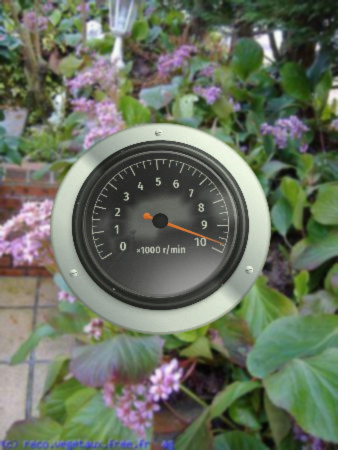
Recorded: 9750 rpm
